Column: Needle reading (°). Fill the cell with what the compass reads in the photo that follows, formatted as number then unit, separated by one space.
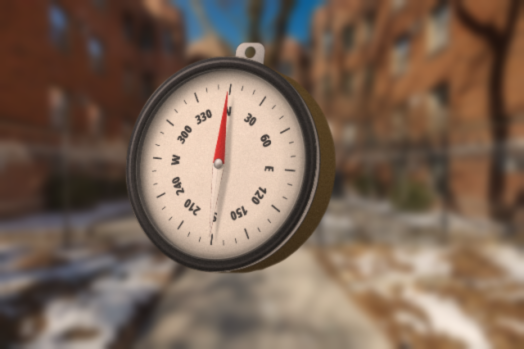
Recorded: 0 °
